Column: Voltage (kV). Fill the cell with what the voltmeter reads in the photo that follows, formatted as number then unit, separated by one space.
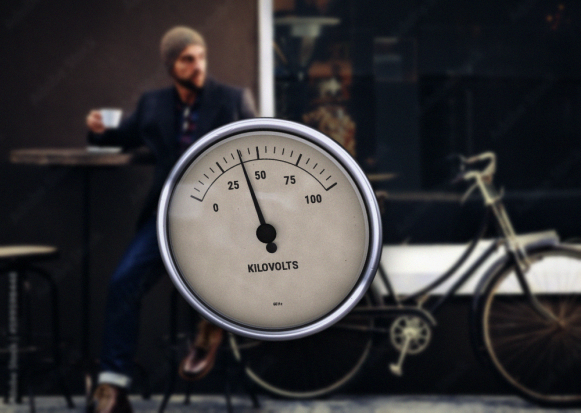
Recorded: 40 kV
